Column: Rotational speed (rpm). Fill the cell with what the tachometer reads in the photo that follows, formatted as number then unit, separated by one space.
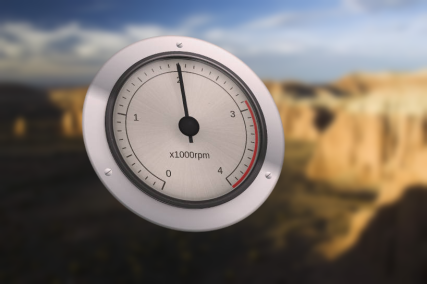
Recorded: 2000 rpm
